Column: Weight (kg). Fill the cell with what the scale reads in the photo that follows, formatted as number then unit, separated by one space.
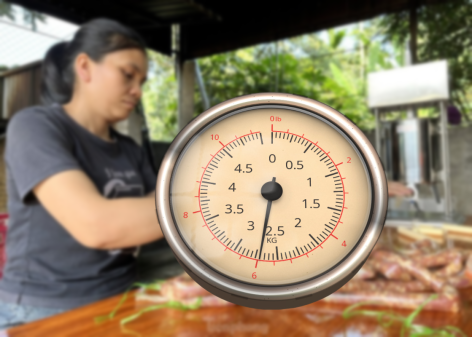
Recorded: 2.7 kg
